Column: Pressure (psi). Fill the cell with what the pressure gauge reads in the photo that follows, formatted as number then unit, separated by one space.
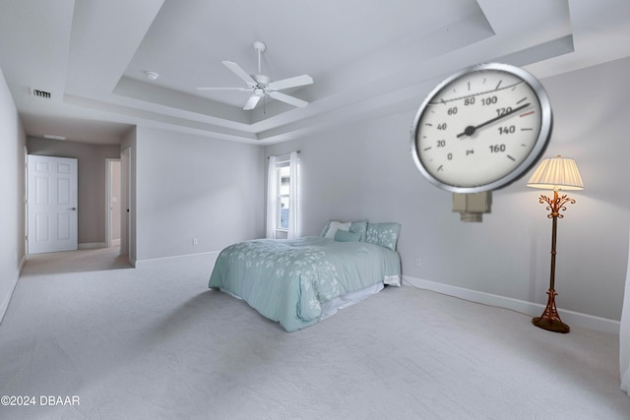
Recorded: 125 psi
